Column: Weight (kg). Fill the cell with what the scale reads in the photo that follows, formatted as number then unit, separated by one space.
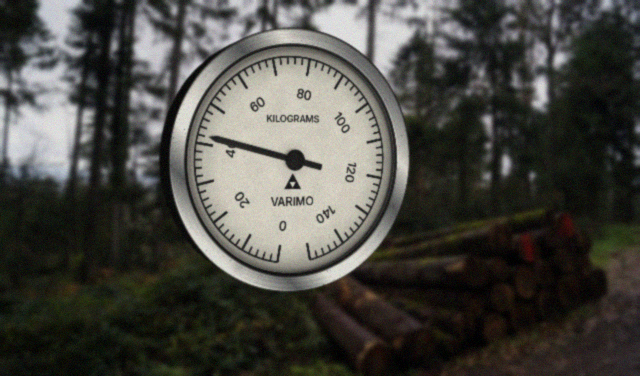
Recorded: 42 kg
